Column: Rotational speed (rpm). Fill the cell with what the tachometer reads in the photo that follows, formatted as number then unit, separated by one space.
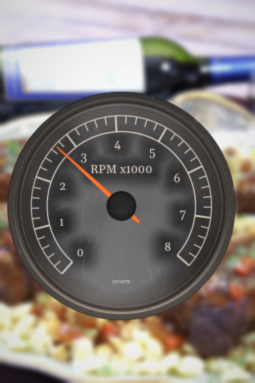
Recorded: 2700 rpm
